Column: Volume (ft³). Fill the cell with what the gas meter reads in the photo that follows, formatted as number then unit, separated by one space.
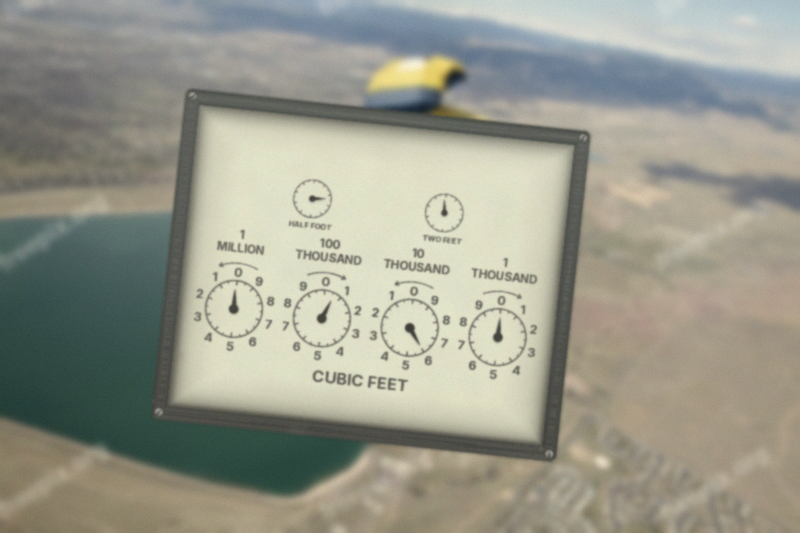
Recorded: 6000 ft³
